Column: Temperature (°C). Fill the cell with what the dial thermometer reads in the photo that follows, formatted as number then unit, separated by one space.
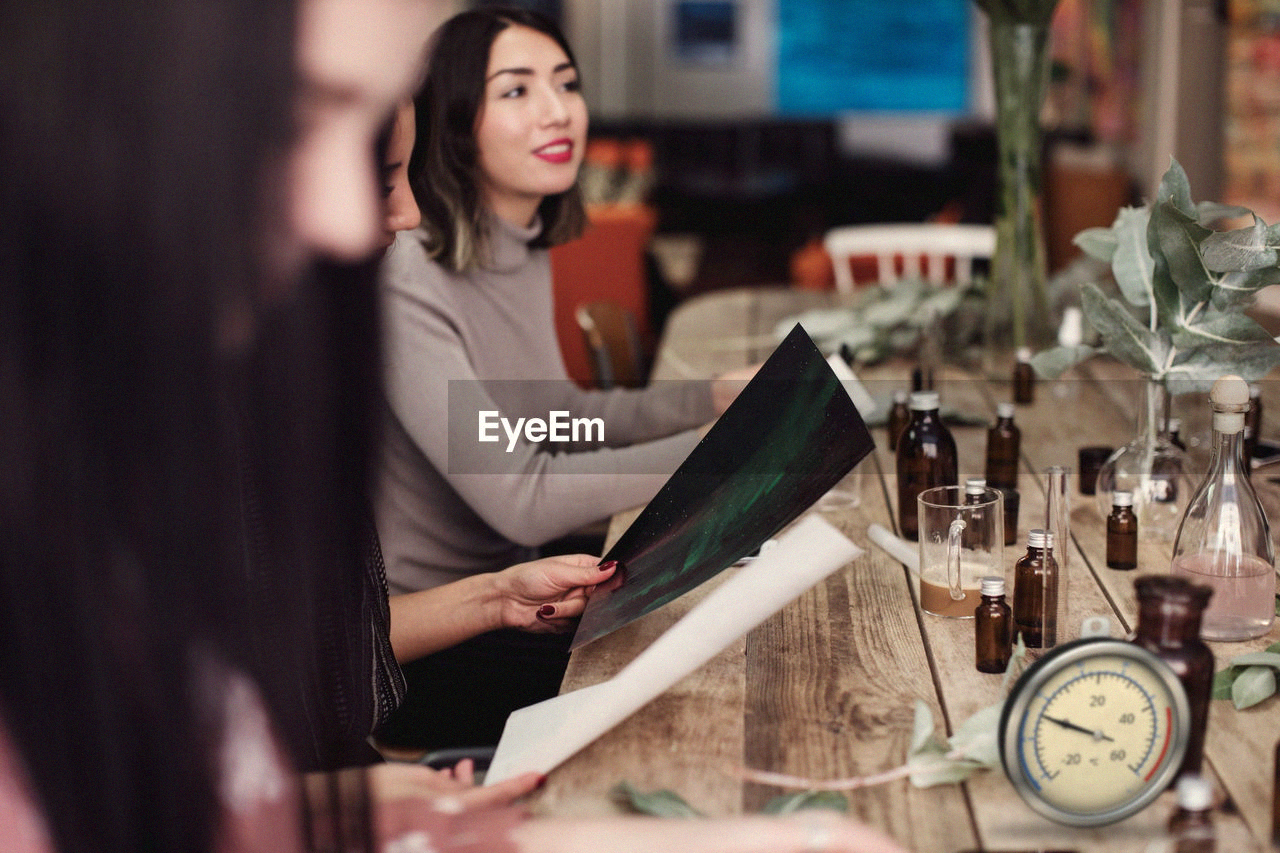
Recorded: 0 °C
